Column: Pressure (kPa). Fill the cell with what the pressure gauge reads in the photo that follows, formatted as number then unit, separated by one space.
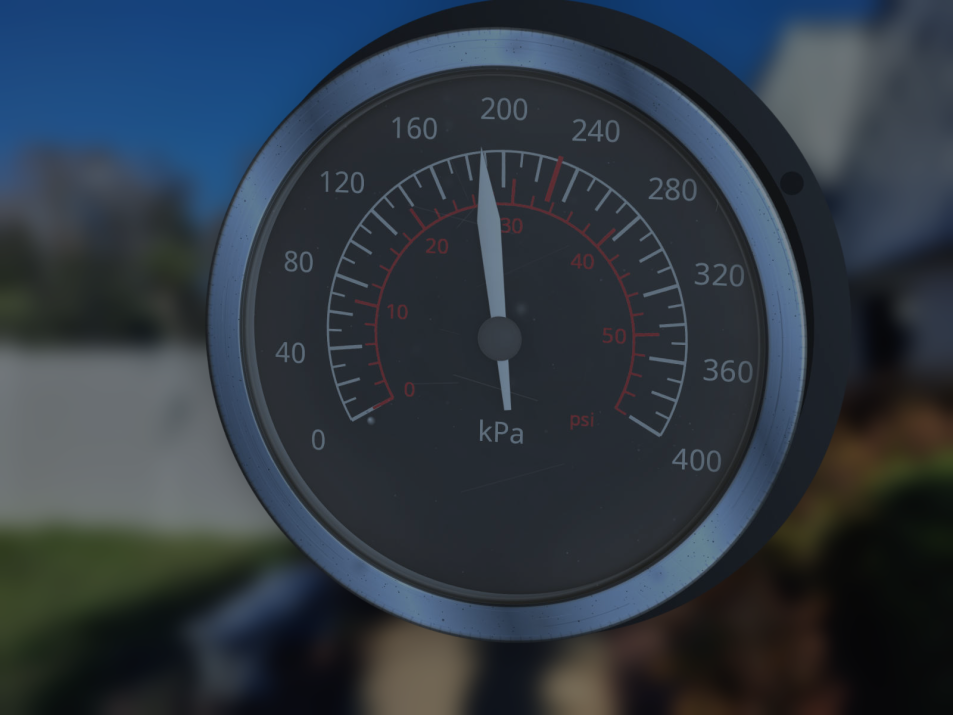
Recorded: 190 kPa
